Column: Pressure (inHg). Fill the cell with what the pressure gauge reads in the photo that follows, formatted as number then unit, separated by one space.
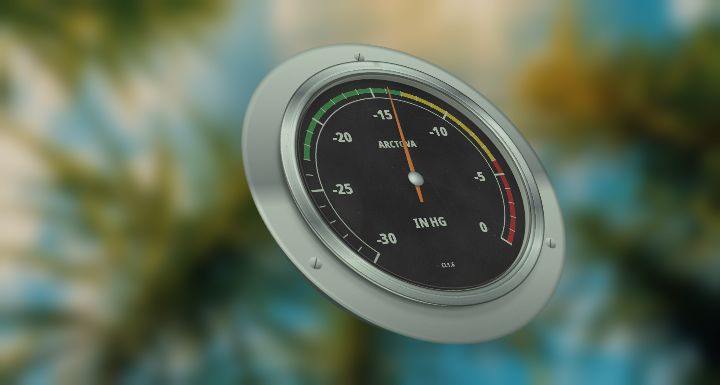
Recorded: -14 inHg
